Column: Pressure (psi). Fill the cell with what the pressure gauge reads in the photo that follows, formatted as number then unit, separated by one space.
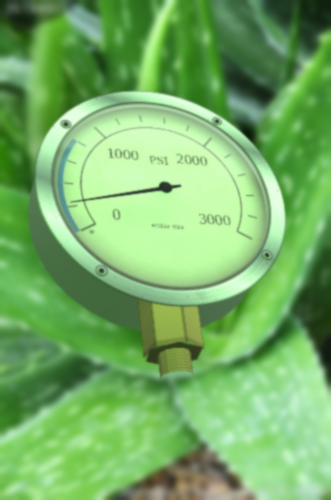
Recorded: 200 psi
